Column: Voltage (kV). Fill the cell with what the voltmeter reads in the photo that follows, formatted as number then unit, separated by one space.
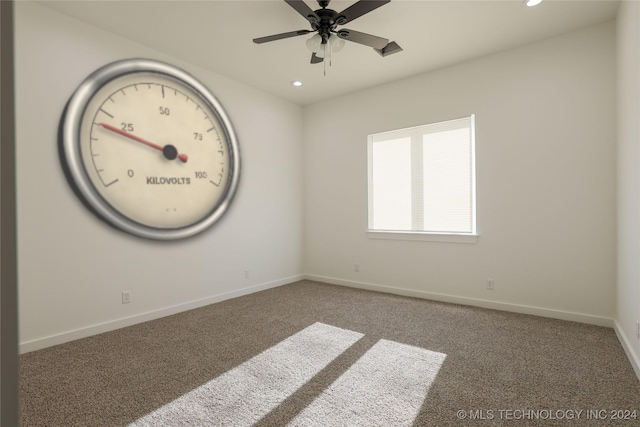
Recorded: 20 kV
